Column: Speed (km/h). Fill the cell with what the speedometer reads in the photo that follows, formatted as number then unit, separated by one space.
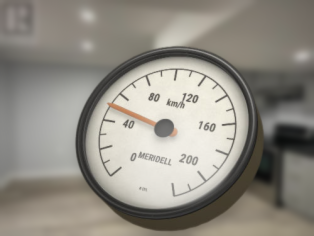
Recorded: 50 km/h
